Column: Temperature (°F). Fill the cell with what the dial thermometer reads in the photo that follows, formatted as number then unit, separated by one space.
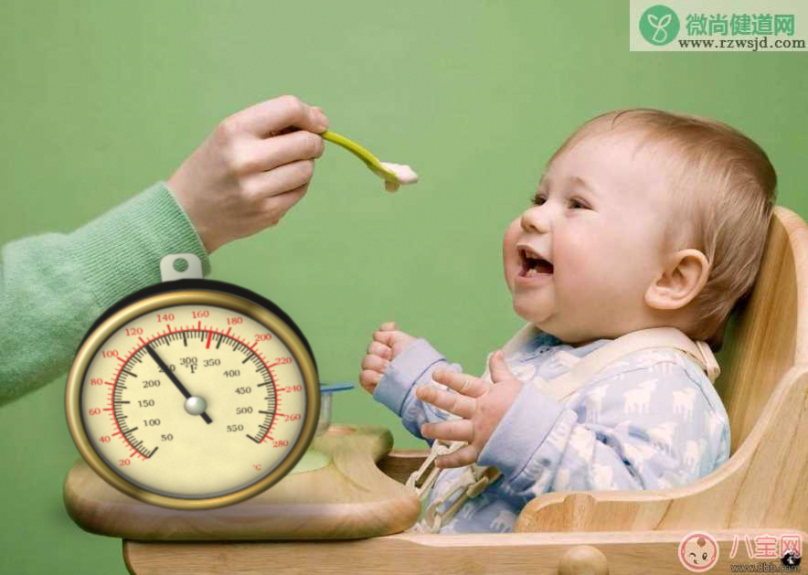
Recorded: 250 °F
